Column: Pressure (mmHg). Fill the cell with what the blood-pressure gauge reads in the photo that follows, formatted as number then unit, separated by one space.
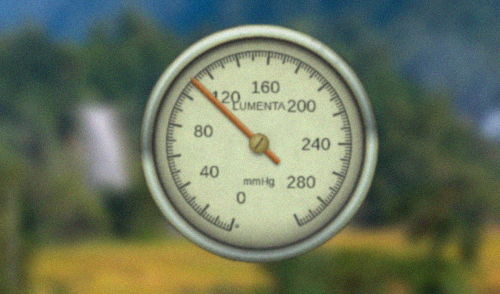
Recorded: 110 mmHg
